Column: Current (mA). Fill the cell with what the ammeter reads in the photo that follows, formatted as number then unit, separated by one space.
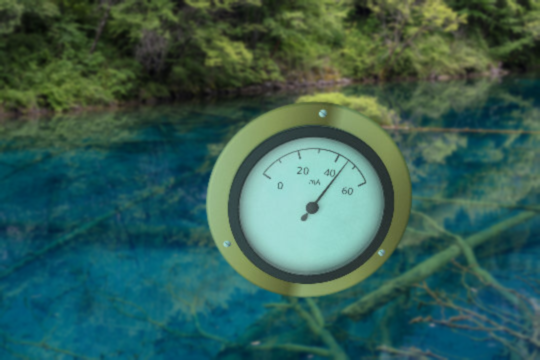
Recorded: 45 mA
